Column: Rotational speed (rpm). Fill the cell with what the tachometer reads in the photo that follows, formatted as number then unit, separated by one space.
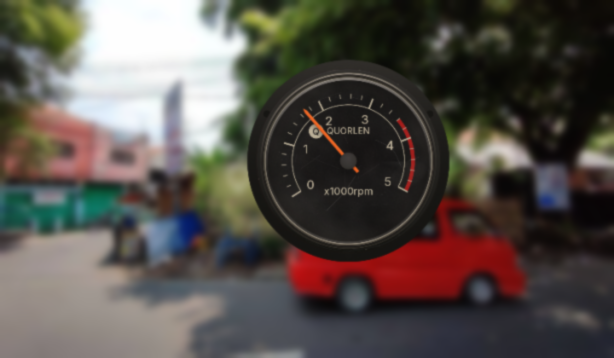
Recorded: 1700 rpm
